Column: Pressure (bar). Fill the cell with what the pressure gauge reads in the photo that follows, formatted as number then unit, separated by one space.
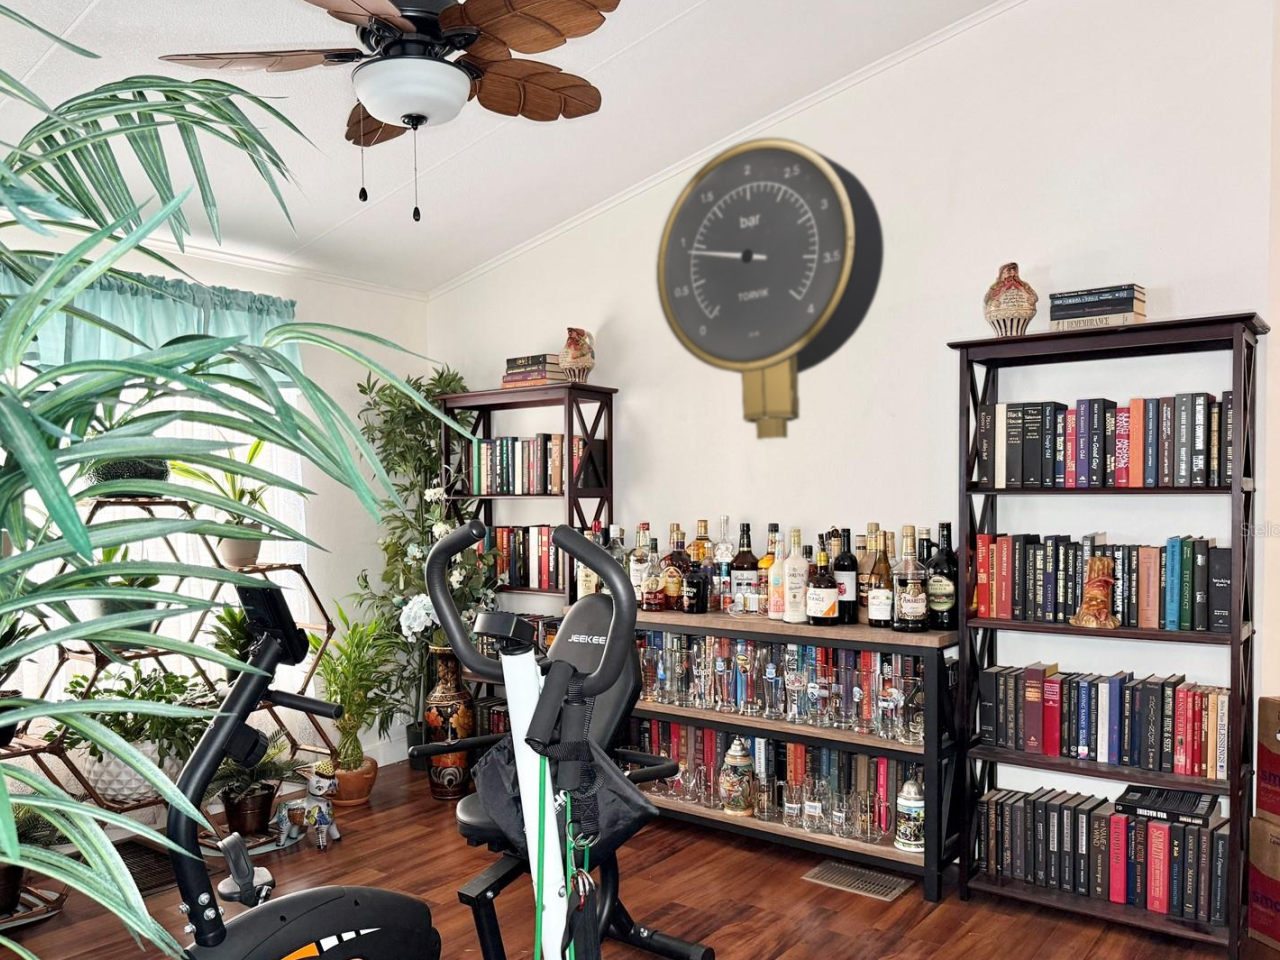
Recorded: 0.9 bar
